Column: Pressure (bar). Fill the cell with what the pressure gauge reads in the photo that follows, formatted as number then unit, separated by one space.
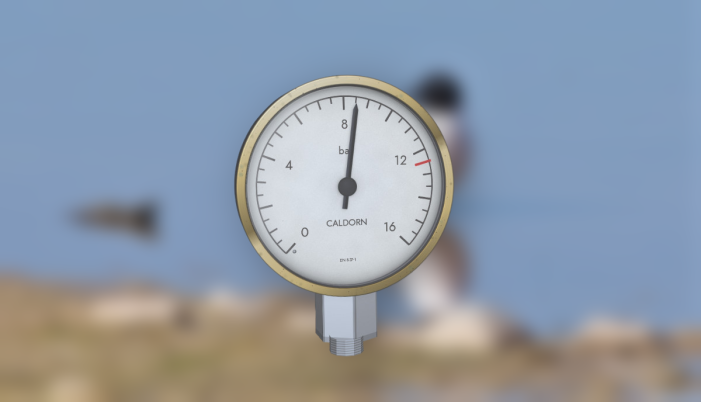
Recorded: 8.5 bar
